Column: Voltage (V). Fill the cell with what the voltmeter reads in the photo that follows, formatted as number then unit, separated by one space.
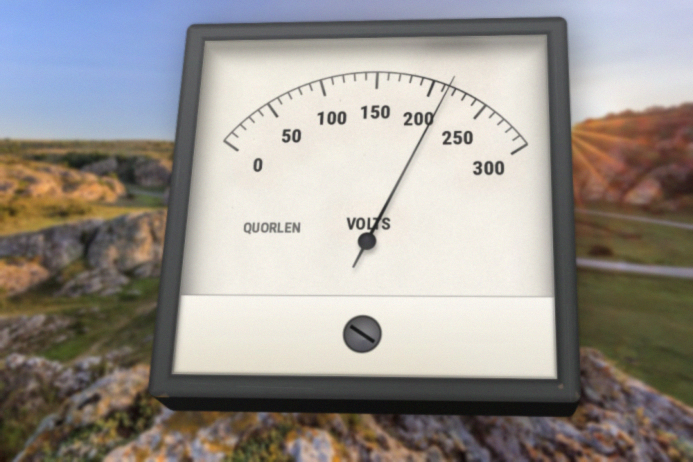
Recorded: 215 V
